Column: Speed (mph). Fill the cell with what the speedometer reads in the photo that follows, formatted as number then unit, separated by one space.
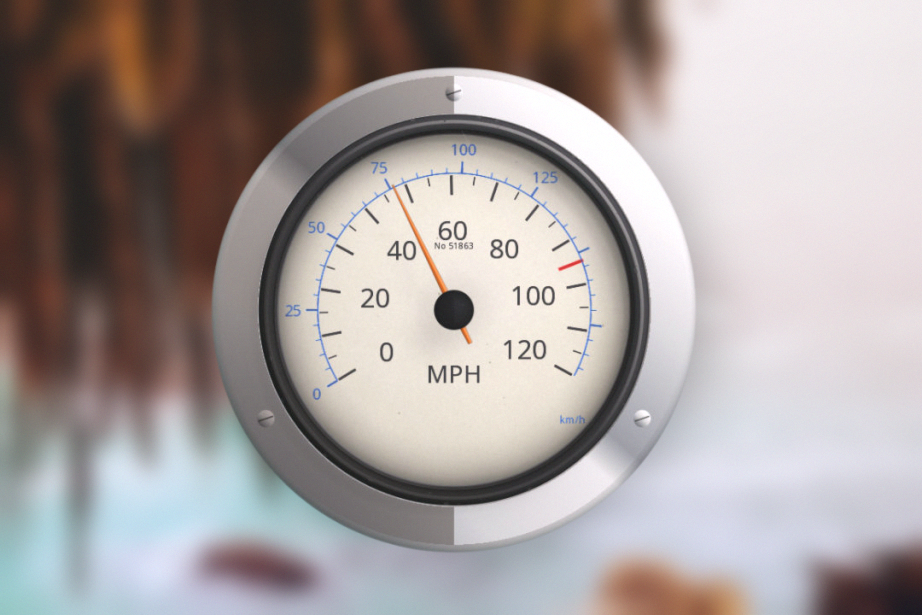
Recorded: 47.5 mph
